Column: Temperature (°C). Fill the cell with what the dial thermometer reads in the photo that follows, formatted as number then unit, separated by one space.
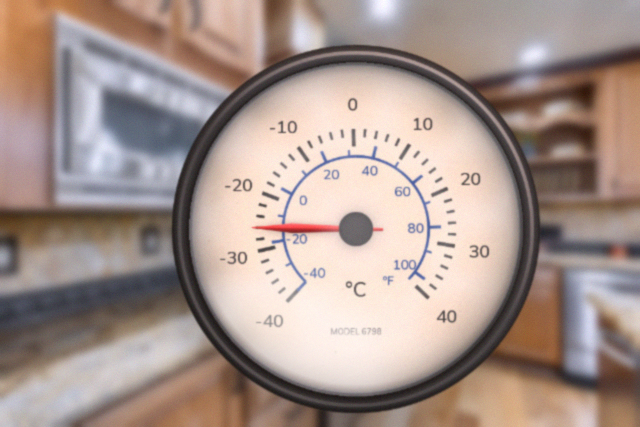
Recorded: -26 °C
